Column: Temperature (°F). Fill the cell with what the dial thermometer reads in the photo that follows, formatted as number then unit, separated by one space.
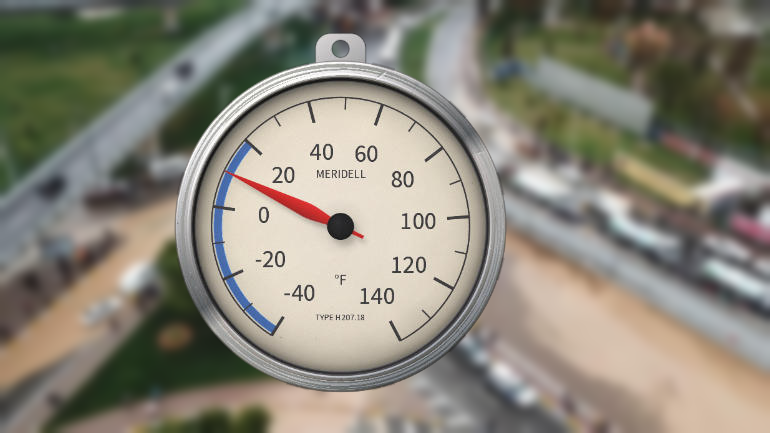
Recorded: 10 °F
